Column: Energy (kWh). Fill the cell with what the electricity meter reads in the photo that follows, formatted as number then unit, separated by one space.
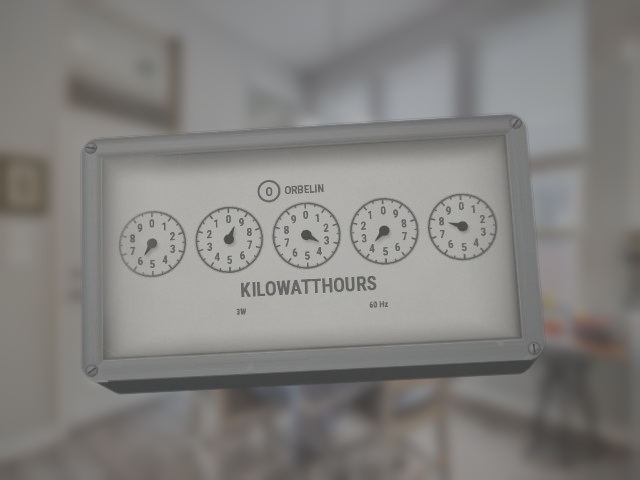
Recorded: 59338 kWh
